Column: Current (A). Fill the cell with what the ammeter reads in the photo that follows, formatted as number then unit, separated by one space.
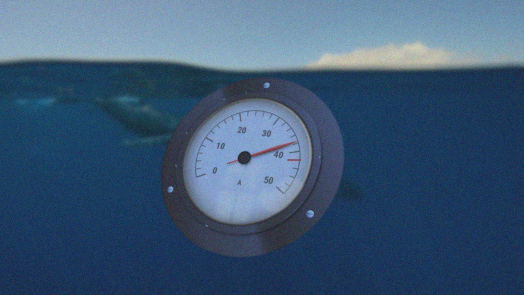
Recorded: 38 A
